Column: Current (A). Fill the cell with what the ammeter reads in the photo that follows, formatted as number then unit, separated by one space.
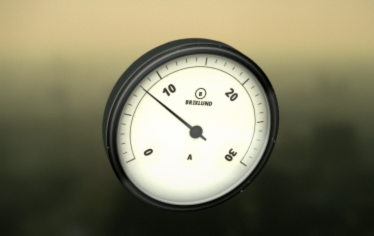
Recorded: 8 A
